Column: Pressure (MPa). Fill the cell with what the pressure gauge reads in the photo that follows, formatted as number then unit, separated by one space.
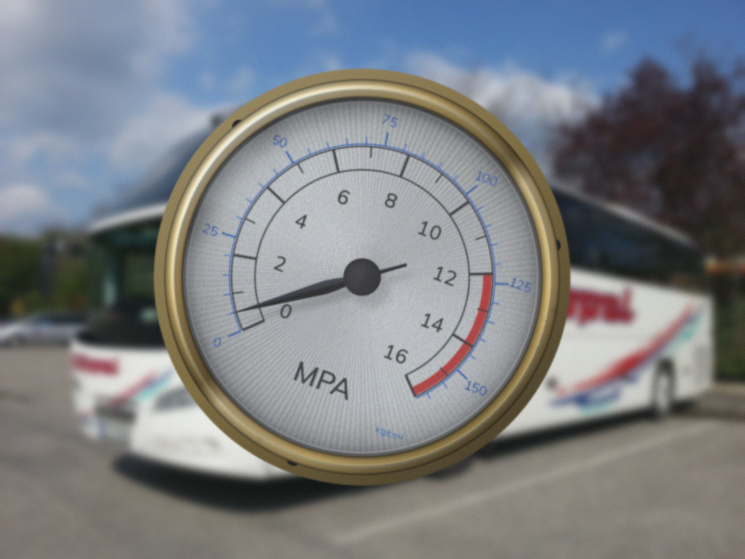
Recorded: 0.5 MPa
